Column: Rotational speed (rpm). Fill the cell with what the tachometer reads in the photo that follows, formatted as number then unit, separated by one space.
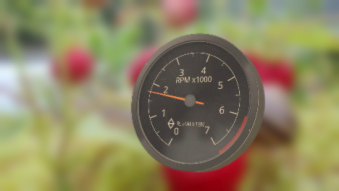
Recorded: 1750 rpm
